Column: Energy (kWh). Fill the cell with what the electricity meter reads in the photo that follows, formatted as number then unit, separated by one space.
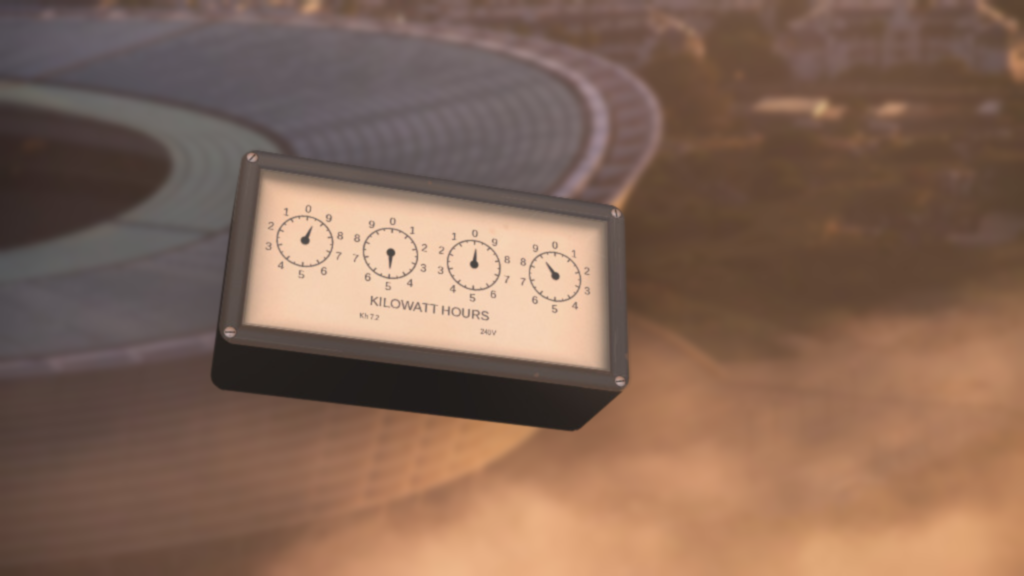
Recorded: 9499 kWh
